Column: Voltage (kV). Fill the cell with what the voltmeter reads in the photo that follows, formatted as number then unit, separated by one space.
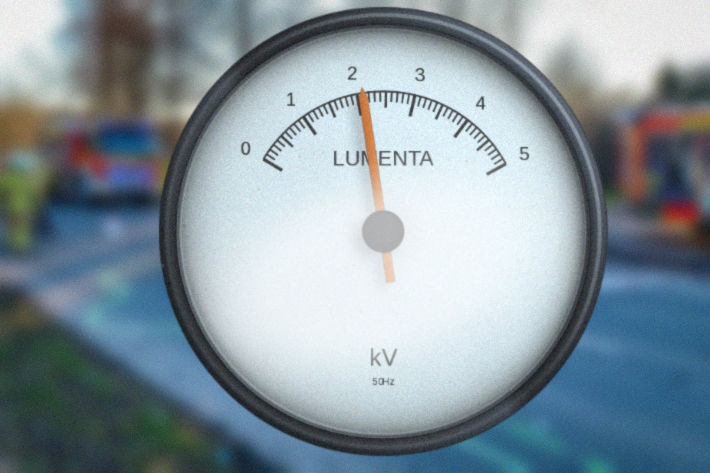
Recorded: 2.1 kV
